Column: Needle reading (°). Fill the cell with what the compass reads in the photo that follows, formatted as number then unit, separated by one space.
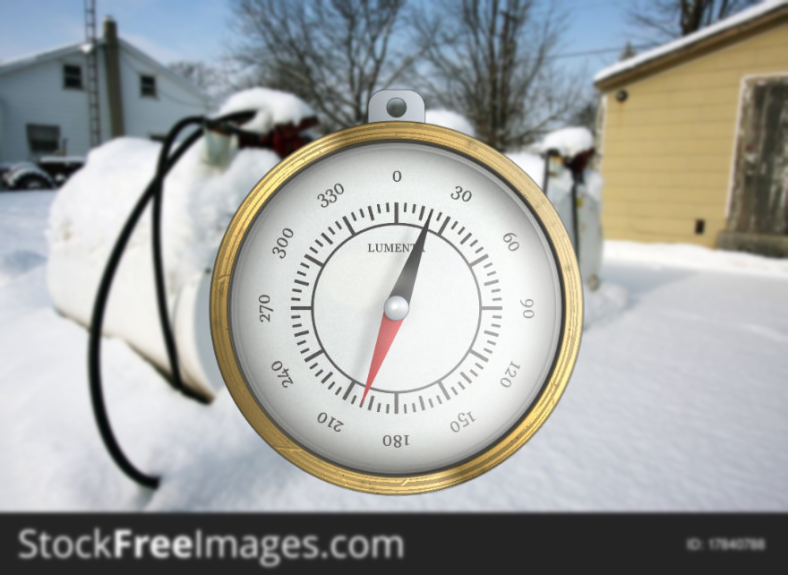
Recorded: 200 °
